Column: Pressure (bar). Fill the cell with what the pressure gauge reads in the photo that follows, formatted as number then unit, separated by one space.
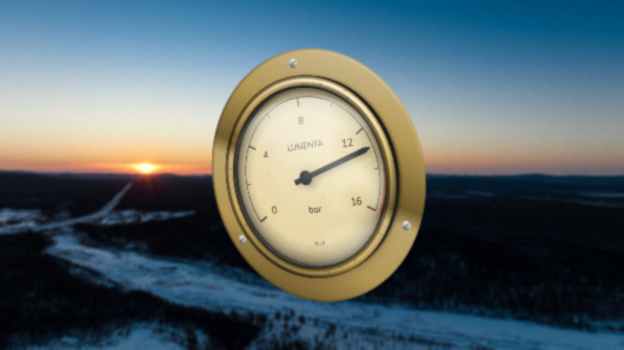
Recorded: 13 bar
